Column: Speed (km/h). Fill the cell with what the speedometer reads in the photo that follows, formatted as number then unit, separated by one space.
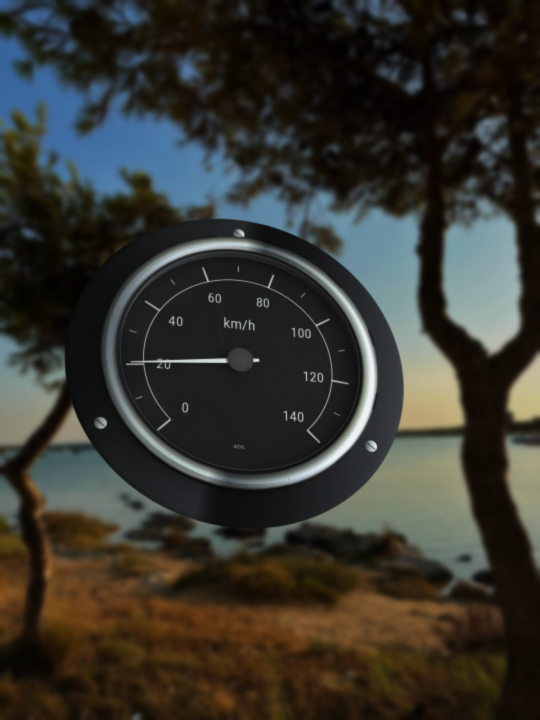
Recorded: 20 km/h
